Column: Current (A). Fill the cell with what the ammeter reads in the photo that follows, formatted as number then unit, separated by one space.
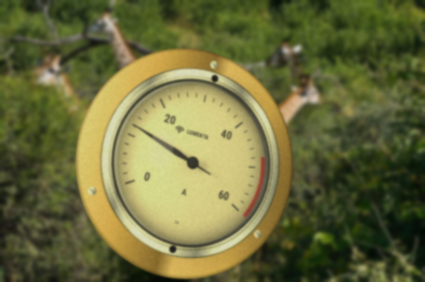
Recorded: 12 A
